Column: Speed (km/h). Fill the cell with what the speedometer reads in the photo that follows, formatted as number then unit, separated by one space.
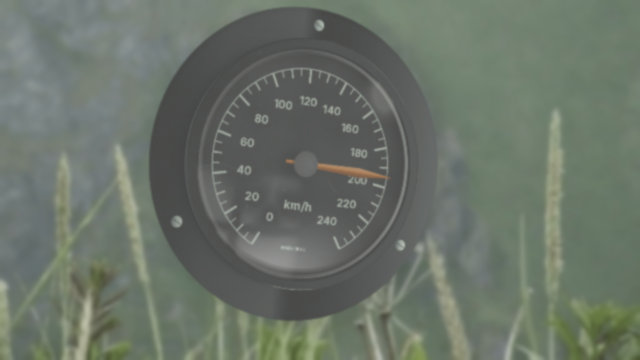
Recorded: 195 km/h
